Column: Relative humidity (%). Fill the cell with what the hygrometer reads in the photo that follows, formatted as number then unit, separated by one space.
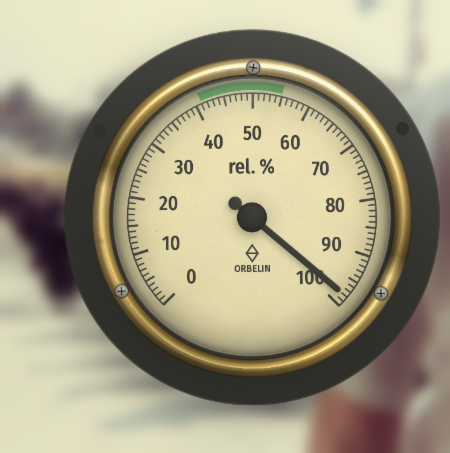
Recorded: 98 %
